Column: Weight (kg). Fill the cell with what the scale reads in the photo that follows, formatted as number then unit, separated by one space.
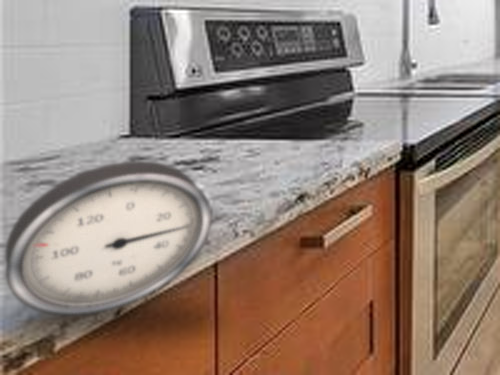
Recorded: 30 kg
